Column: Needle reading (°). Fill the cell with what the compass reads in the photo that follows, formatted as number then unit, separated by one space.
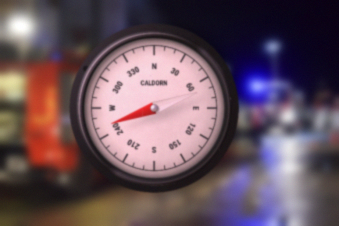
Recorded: 250 °
